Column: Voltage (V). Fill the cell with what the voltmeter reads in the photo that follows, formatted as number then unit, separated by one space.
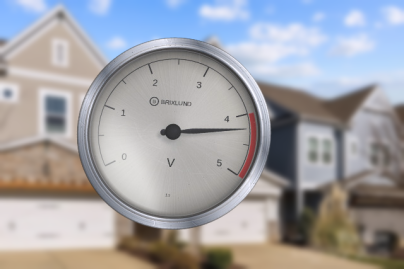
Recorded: 4.25 V
